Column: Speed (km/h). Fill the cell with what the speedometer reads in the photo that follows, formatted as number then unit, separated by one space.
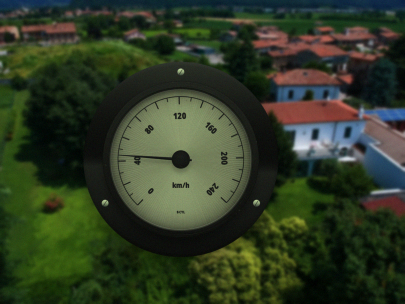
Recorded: 45 km/h
